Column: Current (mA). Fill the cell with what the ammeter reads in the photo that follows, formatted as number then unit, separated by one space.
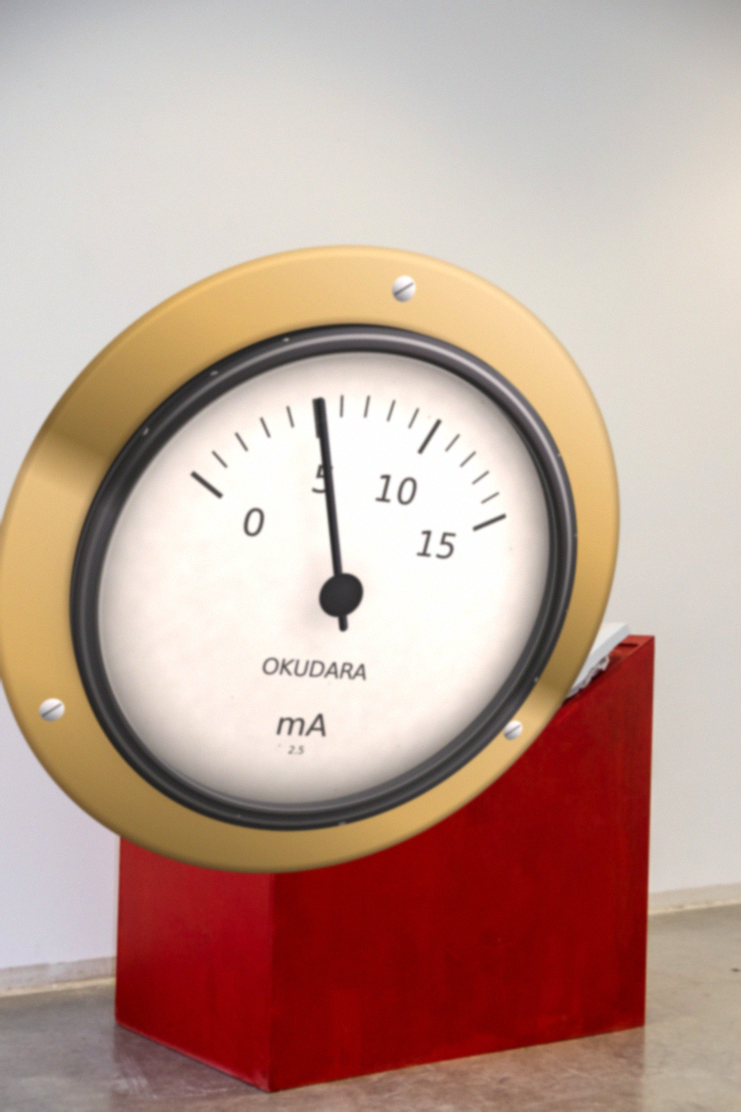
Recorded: 5 mA
